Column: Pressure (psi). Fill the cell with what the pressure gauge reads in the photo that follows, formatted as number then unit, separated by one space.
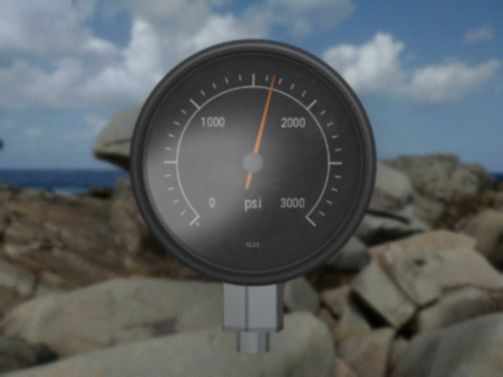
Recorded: 1650 psi
